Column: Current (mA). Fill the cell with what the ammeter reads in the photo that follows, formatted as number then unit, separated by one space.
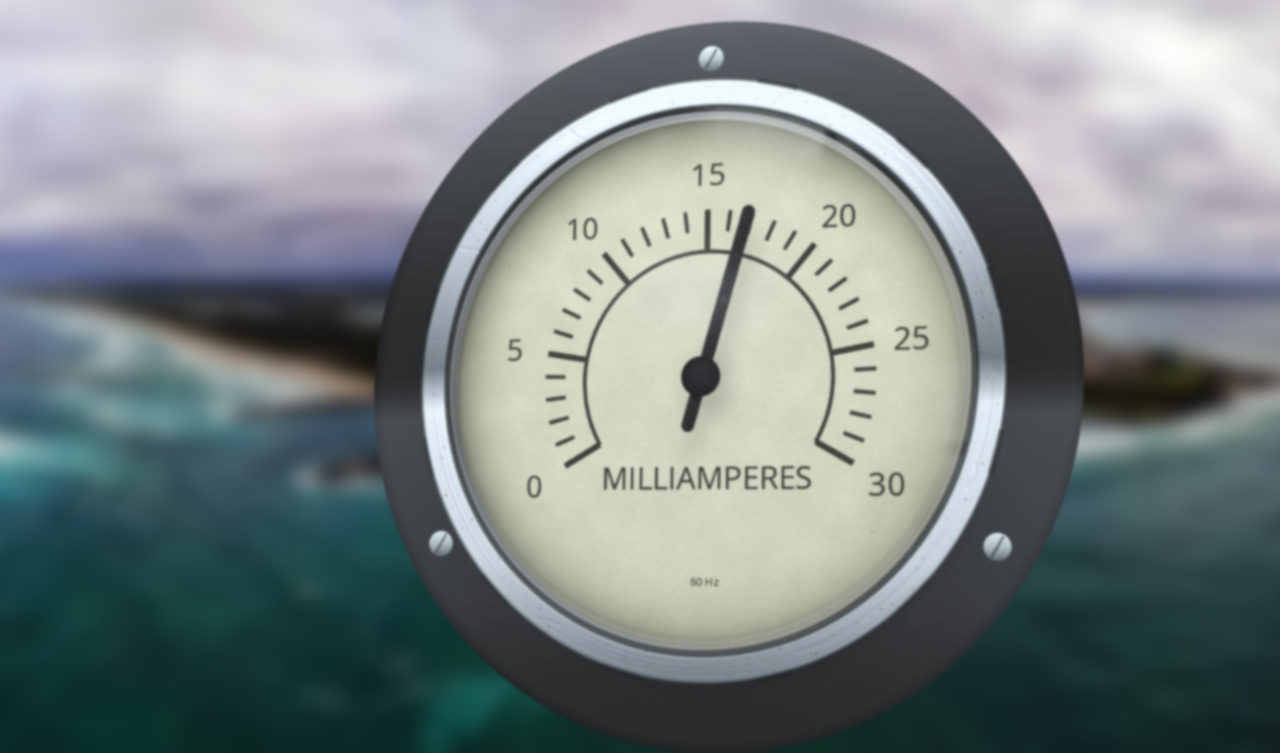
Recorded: 17 mA
